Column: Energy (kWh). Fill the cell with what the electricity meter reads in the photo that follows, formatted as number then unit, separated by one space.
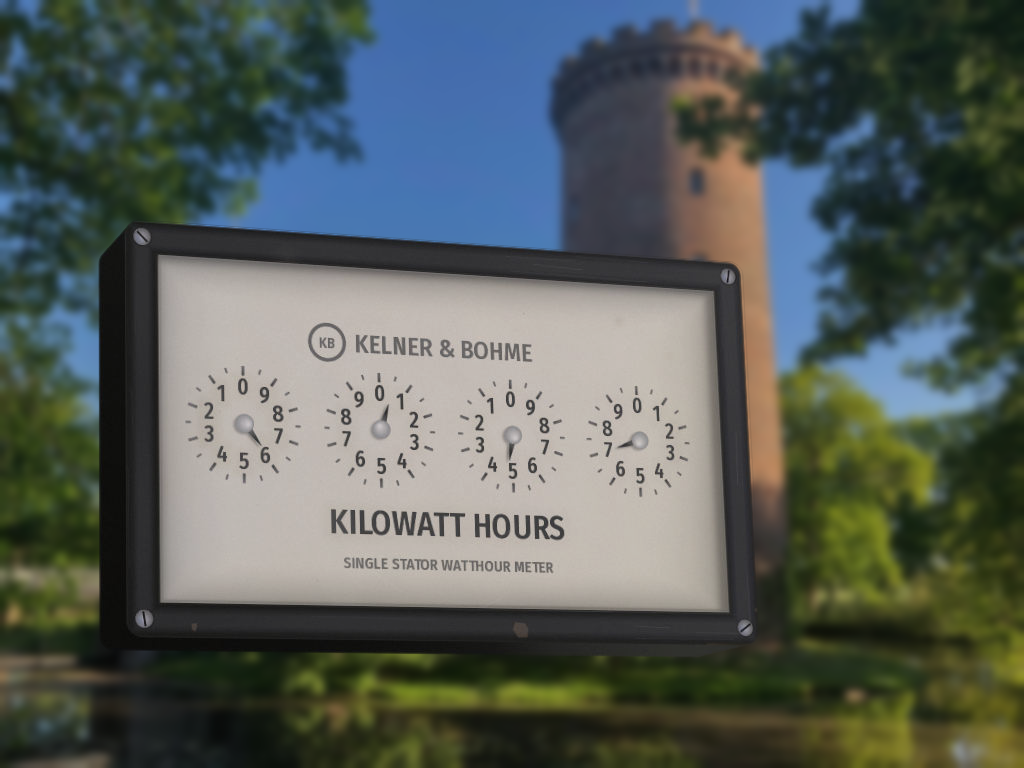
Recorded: 6047 kWh
